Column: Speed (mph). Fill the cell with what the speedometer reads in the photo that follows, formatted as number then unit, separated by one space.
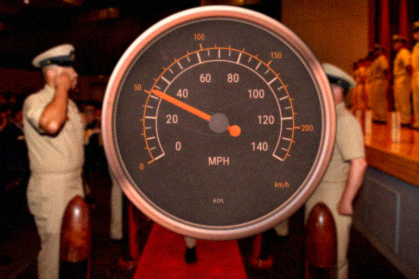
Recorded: 32.5 mph
